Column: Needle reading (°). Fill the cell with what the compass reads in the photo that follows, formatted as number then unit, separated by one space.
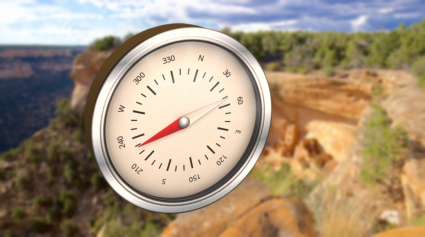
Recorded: 230 °
